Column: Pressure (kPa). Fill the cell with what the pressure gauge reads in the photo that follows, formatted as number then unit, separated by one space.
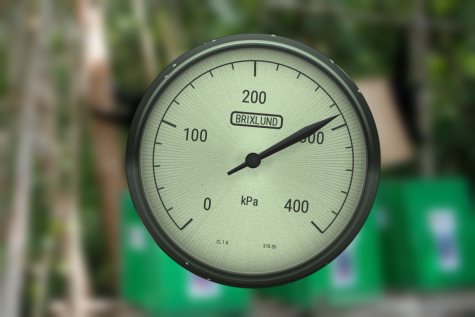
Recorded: 290 kPa
